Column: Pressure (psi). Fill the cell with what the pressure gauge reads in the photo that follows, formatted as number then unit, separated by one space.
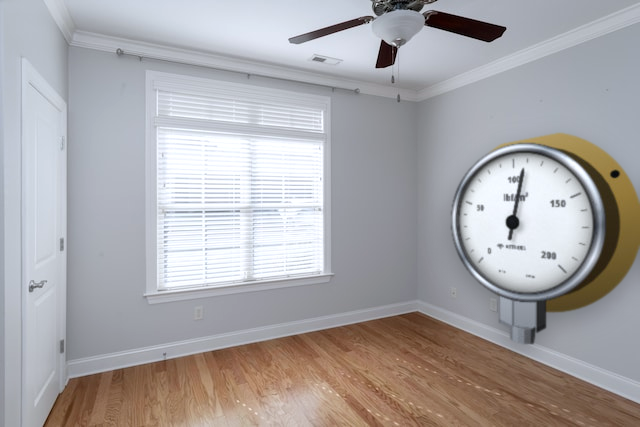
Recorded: 110 psi
